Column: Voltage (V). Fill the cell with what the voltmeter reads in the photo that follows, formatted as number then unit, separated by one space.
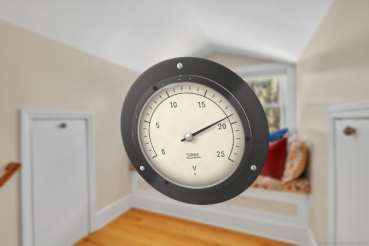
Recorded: 19 V
